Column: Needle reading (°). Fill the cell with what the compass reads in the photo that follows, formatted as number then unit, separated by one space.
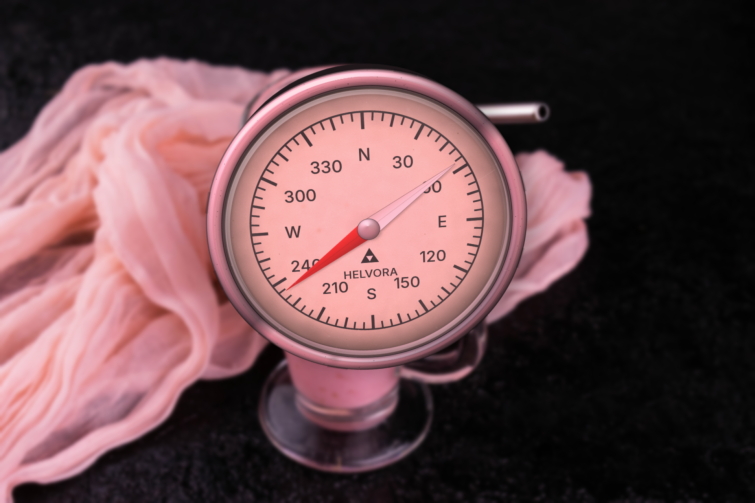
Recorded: 235 °
